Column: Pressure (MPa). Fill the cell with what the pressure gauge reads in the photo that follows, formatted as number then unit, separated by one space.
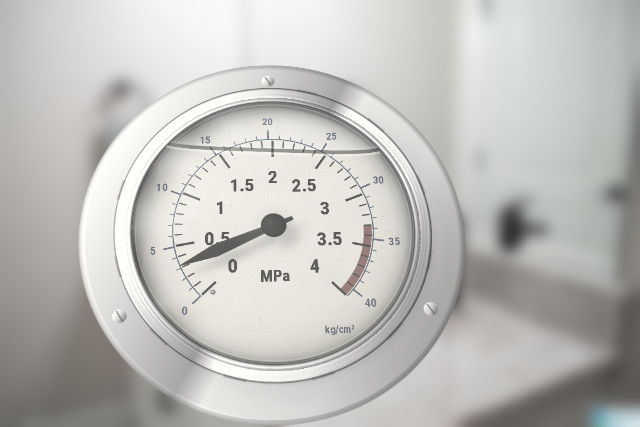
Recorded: 0.3 MPa
